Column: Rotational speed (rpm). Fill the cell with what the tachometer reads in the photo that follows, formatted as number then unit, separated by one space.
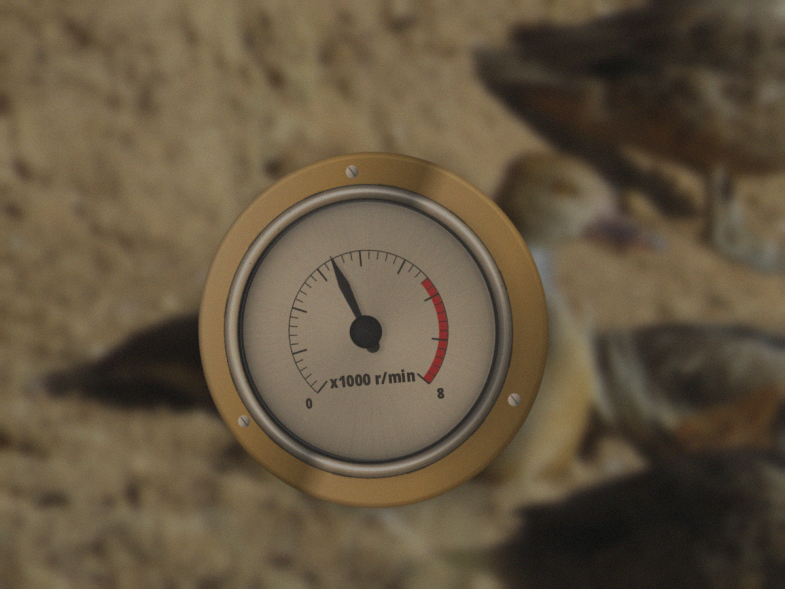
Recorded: 3400 rpm
